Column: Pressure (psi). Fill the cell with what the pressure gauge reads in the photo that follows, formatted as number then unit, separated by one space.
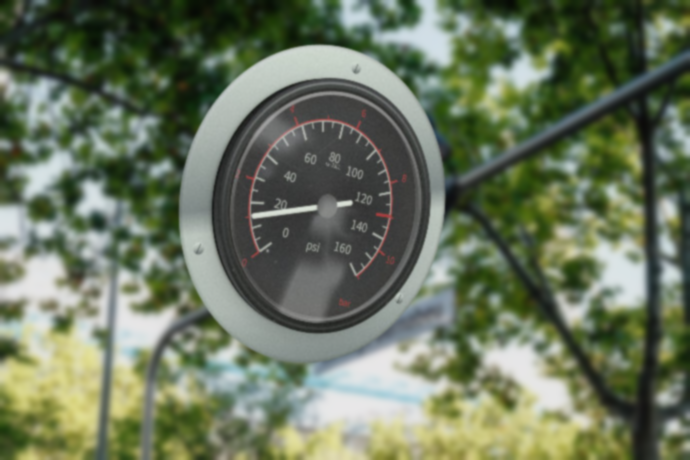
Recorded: 15 psi
